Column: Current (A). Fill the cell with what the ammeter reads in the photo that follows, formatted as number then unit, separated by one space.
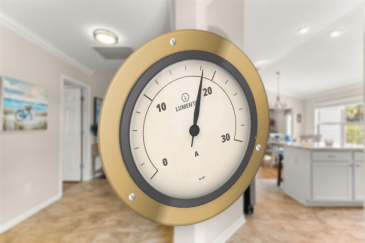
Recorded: 18 A
